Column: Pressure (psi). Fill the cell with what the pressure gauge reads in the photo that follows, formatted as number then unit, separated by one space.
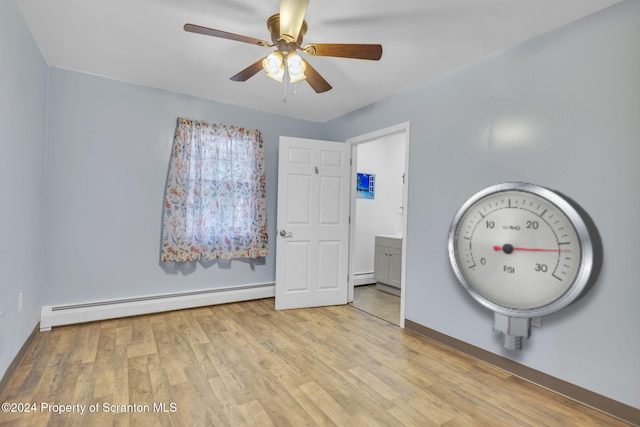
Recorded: 26 psi
